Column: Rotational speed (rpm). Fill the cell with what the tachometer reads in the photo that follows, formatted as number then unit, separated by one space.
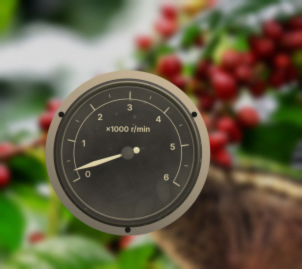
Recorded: 250 rpm
